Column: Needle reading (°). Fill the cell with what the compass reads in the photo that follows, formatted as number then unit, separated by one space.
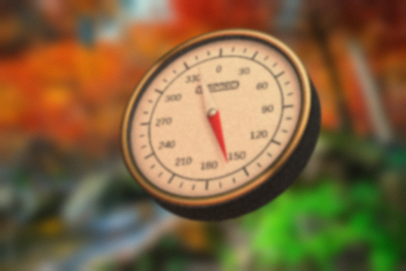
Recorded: 160 °
